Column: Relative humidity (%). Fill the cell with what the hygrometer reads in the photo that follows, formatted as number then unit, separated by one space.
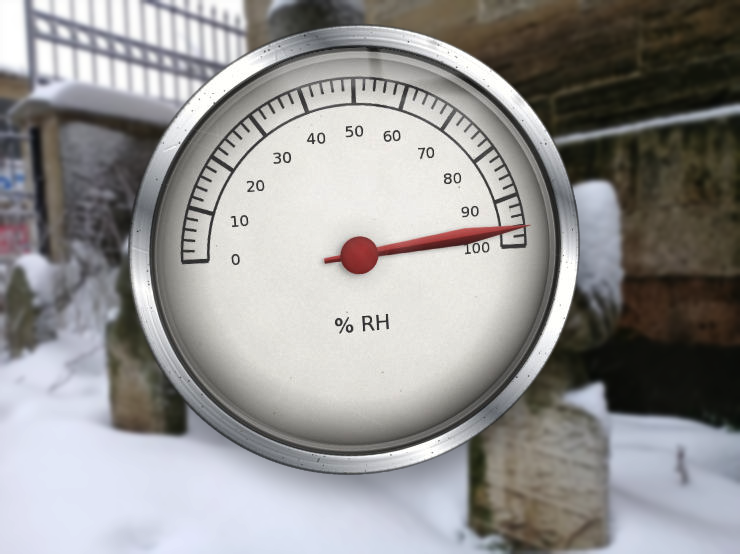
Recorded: 96 %
